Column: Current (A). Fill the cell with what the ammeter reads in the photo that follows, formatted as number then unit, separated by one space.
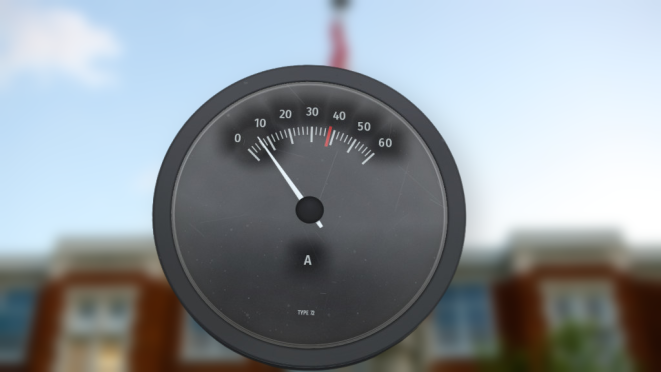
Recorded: 6 A
